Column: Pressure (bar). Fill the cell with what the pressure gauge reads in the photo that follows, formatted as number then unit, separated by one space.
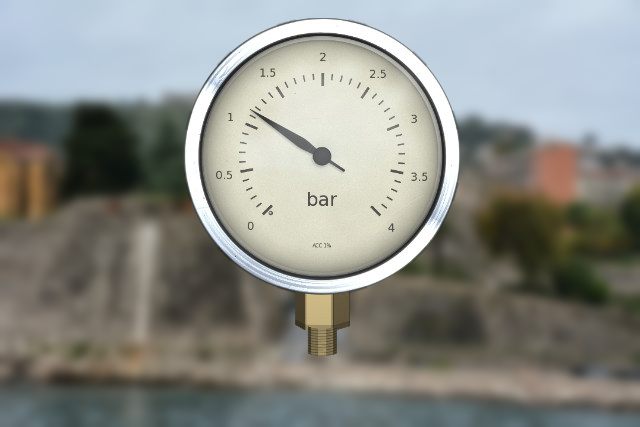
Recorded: 1.15 bar
